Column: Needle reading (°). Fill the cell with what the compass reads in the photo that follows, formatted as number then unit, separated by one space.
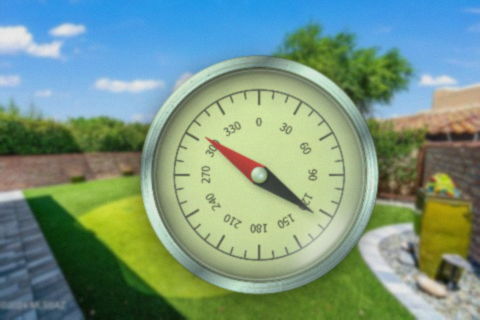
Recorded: 305 °
